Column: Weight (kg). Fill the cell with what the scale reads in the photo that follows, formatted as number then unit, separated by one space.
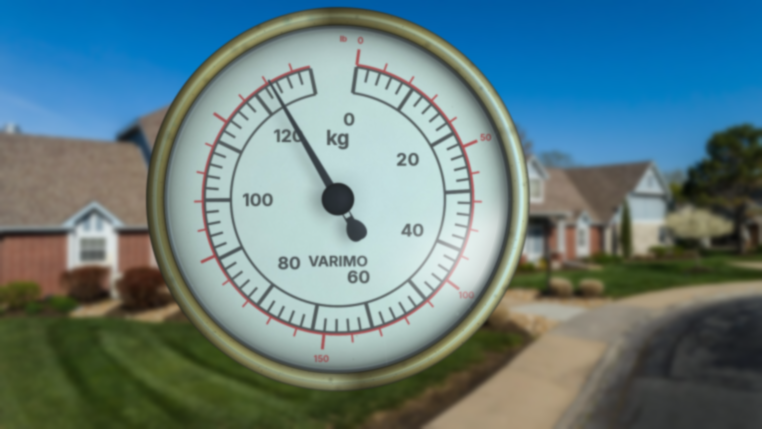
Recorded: 123 kg
